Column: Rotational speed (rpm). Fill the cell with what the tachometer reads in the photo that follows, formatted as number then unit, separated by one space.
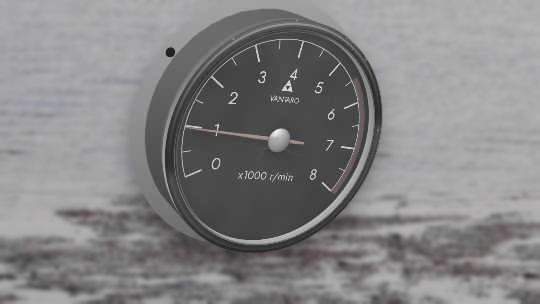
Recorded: 1000 rpm
